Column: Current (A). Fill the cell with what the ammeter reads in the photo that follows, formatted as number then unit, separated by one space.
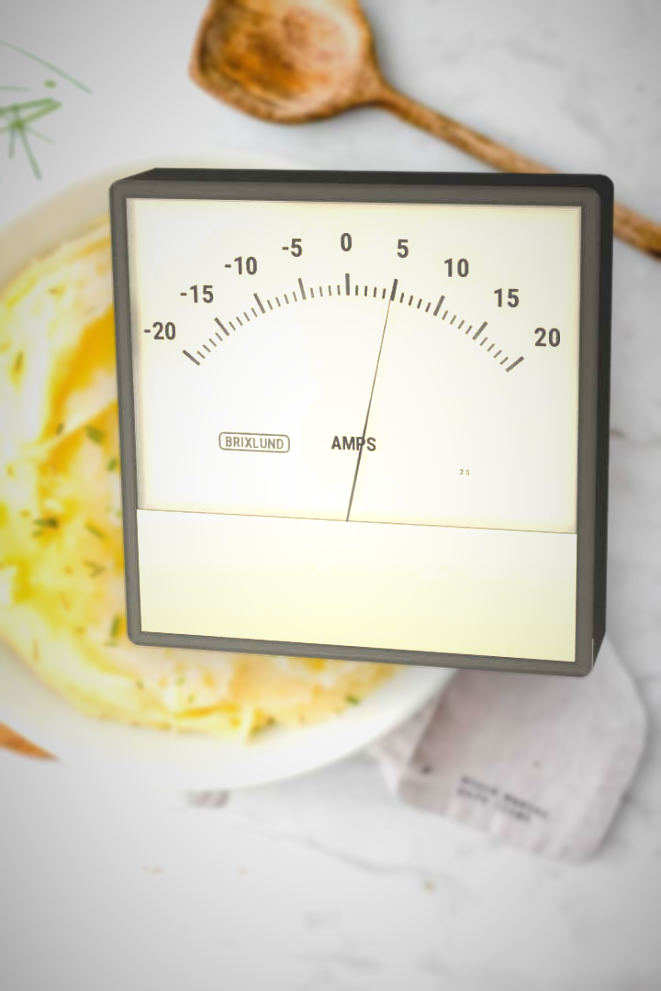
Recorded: 5 A
